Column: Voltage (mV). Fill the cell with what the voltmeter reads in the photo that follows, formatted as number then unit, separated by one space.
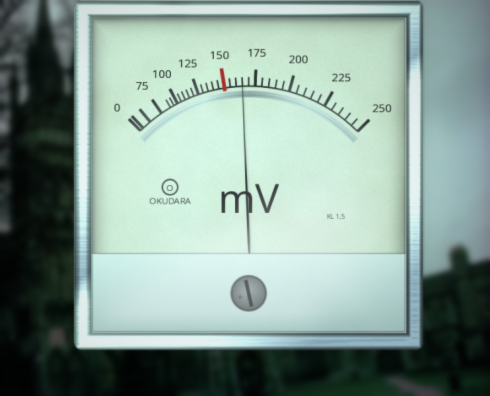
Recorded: 165 mV
